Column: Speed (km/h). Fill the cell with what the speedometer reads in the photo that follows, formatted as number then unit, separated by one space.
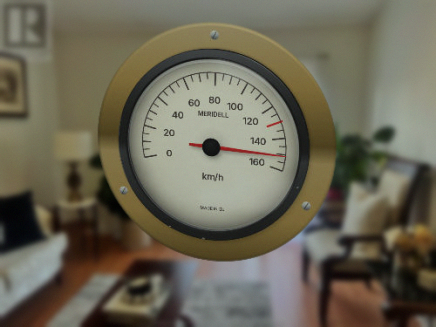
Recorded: 150 km/h
